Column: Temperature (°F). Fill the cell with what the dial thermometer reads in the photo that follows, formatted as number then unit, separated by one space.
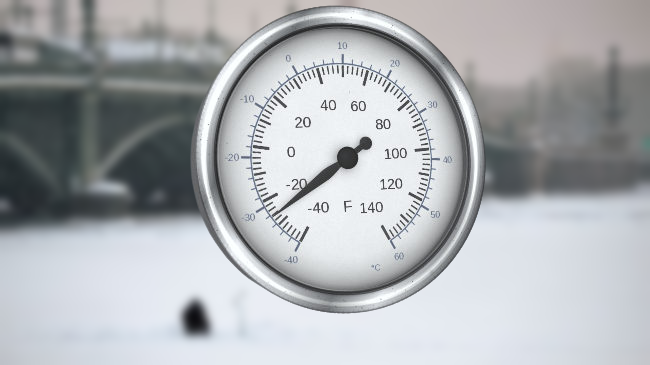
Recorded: -26 °F
